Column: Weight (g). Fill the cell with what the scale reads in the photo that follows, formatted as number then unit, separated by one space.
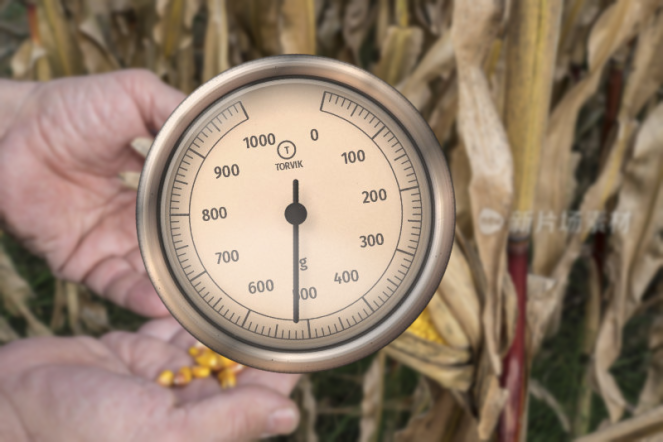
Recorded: 520 g
